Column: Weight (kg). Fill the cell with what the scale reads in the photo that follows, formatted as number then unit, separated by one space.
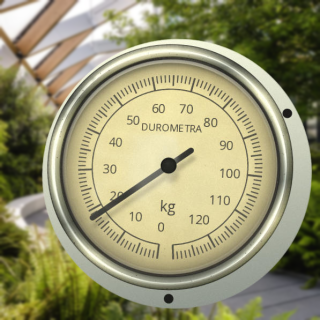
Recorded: 18 kg
